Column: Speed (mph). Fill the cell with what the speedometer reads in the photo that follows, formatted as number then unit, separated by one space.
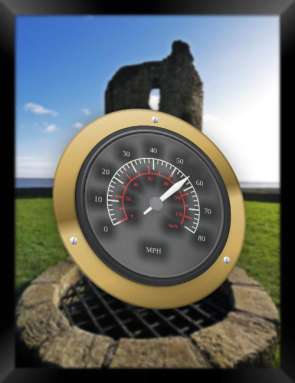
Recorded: 56 mph
